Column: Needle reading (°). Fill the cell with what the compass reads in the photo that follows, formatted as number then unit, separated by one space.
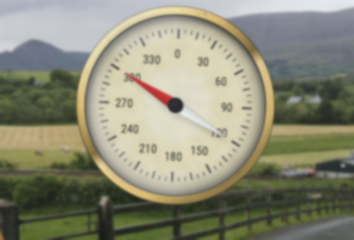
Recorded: 300 °
